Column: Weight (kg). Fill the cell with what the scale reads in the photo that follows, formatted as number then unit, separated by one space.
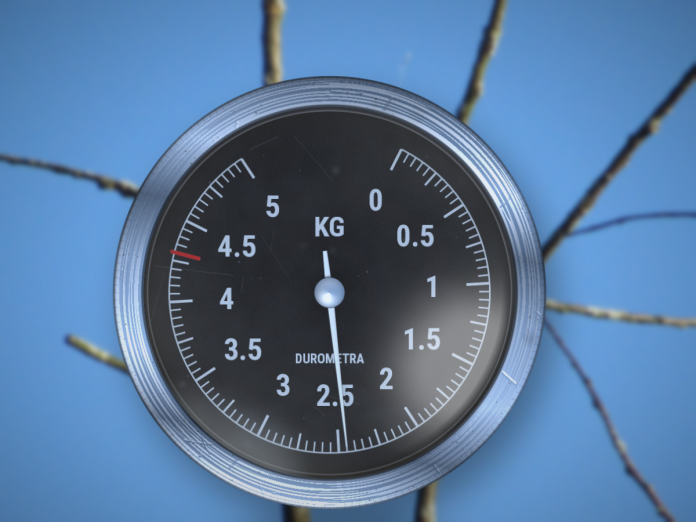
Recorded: 2.45 kg
